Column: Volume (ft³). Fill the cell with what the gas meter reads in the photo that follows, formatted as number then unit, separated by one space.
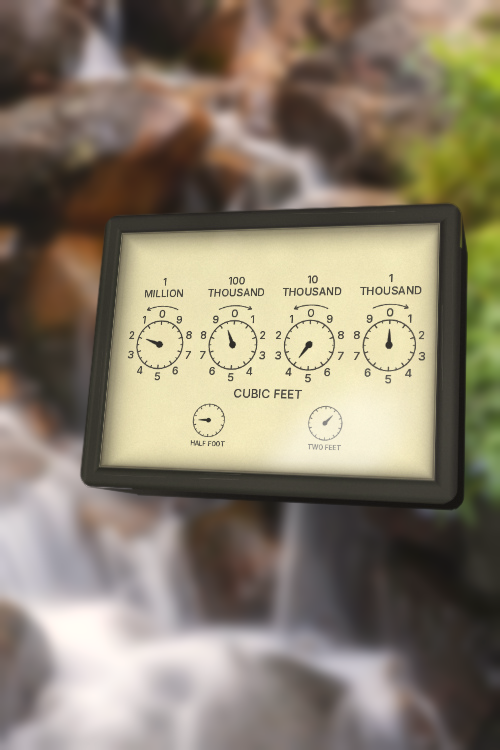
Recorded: 194000 ft³
